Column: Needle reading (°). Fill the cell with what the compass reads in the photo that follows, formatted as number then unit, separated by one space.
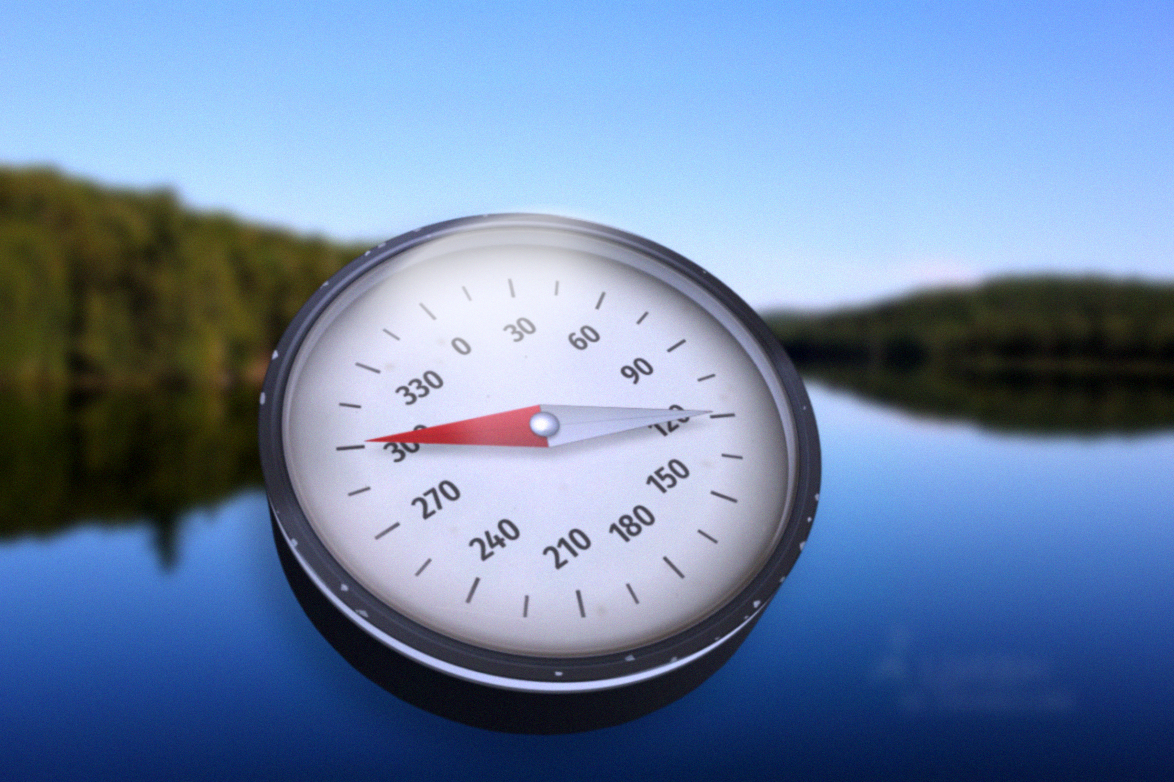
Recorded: 300 °
